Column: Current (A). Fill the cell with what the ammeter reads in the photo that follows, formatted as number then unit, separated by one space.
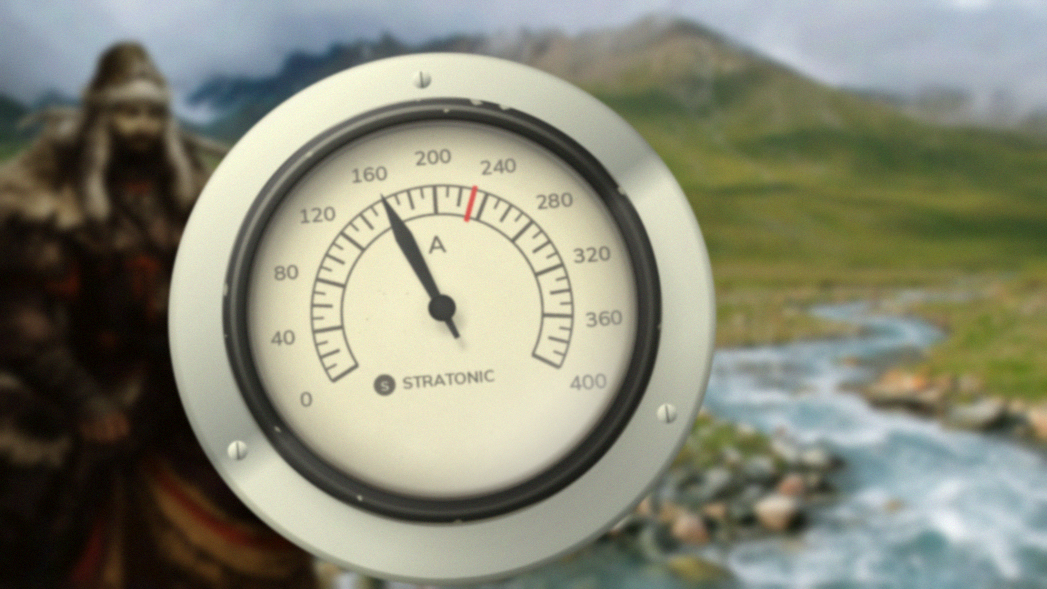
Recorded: 160 A
